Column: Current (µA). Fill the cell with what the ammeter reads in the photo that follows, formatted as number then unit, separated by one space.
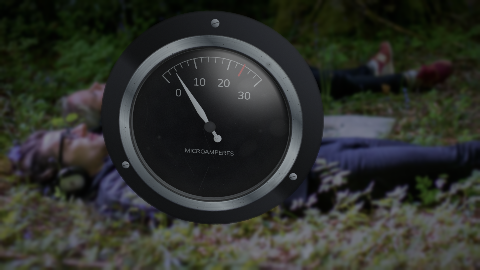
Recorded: 4 µA
